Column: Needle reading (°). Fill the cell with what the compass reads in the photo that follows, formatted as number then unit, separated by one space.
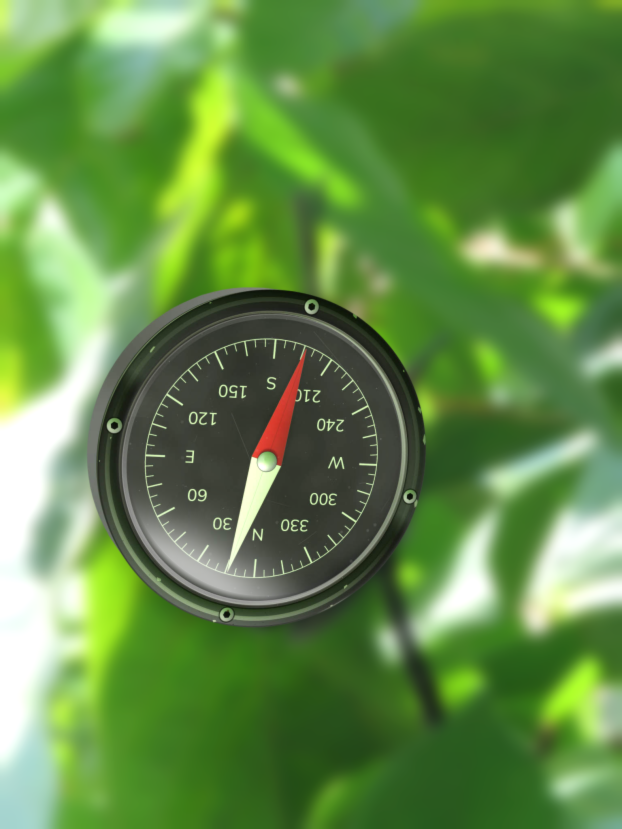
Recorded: 195 °
